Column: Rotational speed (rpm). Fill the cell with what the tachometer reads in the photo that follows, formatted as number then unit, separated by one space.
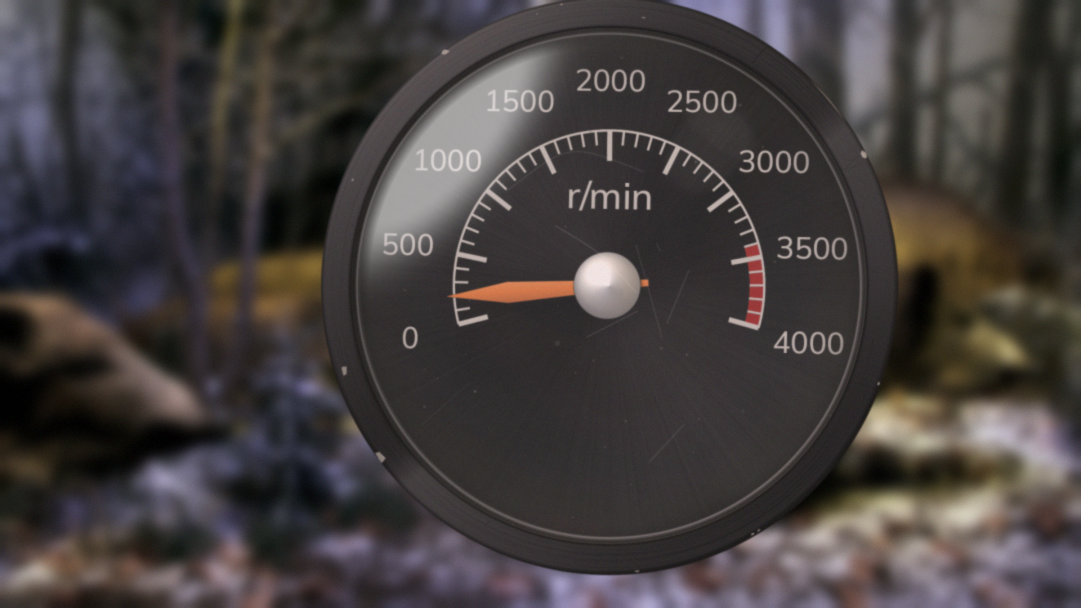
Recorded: 200 rpm
